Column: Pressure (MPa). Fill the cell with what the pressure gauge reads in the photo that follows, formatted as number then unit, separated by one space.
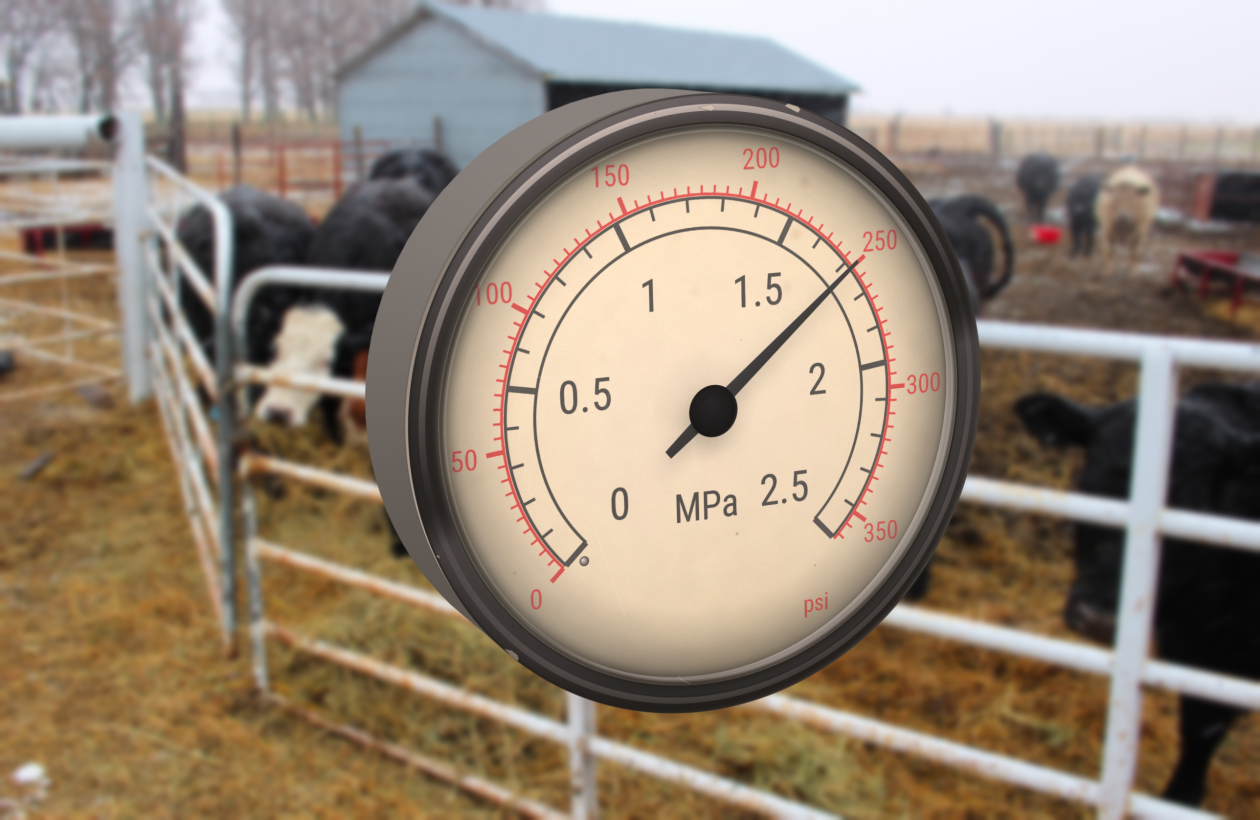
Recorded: 1.7 MPa
